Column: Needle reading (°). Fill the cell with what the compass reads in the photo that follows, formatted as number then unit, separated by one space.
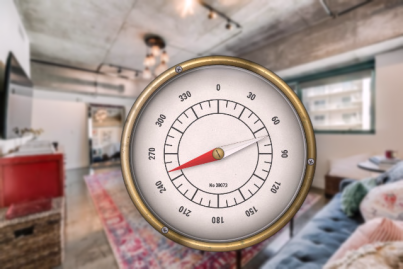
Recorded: 250 °
